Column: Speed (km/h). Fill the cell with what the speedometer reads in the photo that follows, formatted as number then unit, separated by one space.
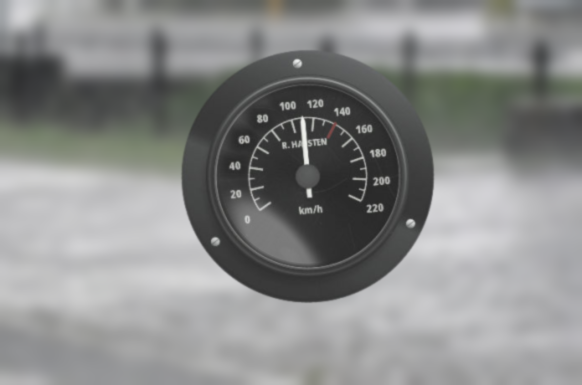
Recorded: 110 km/h
